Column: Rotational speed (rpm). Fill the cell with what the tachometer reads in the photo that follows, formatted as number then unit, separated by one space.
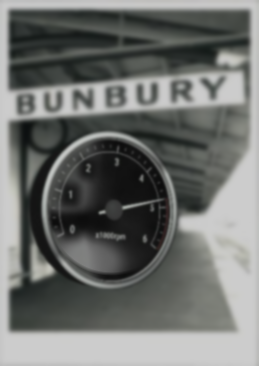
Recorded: 4800 rpm
